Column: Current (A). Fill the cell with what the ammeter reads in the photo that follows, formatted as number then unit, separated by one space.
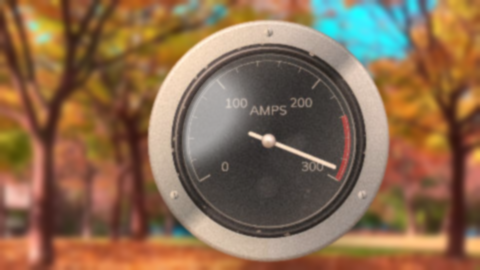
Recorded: 290 A
